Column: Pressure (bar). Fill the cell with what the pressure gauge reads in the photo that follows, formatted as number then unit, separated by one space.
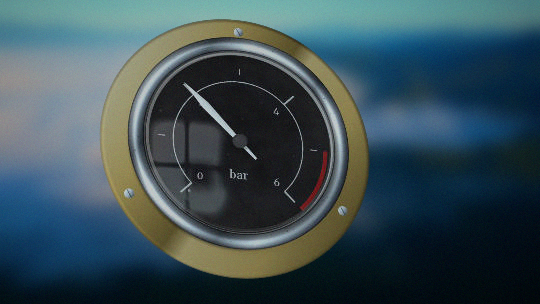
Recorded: 2 bar
